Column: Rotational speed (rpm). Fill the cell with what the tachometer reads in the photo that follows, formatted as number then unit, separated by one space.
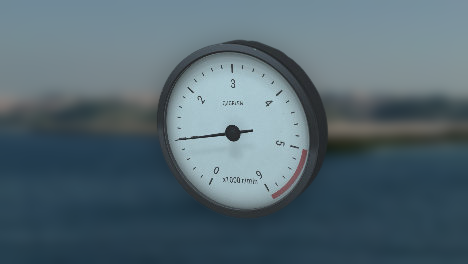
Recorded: 1000 rpm
